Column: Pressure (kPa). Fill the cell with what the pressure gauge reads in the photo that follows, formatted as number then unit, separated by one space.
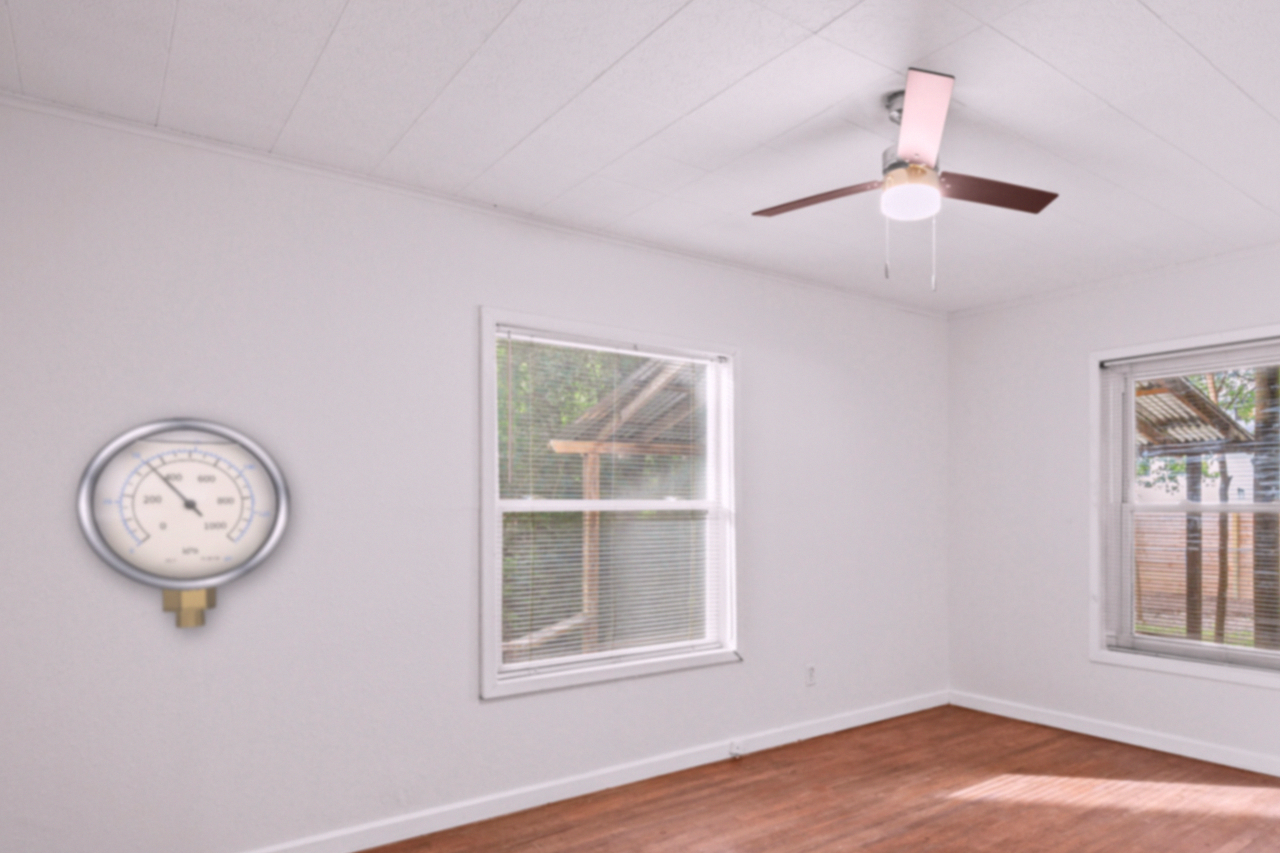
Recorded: 350 kPa
